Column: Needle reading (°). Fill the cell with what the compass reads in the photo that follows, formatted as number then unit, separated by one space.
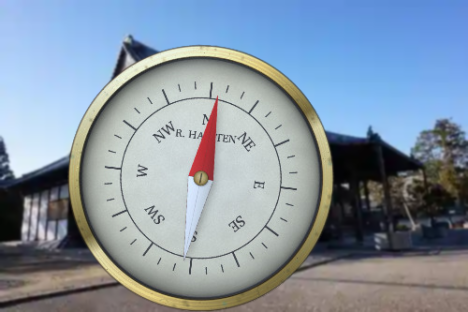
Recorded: 5 °
